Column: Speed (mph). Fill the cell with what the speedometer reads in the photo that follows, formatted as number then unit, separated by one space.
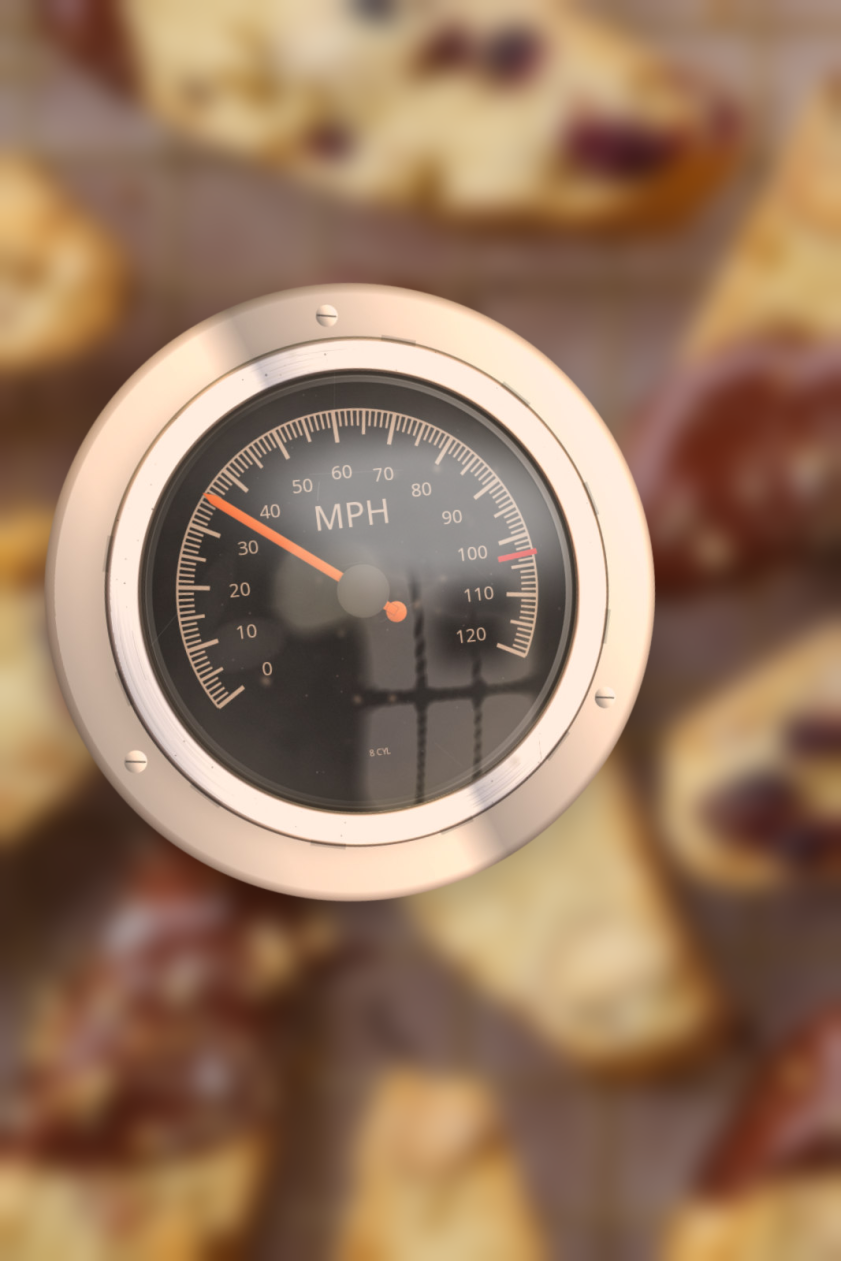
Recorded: 35 mph
